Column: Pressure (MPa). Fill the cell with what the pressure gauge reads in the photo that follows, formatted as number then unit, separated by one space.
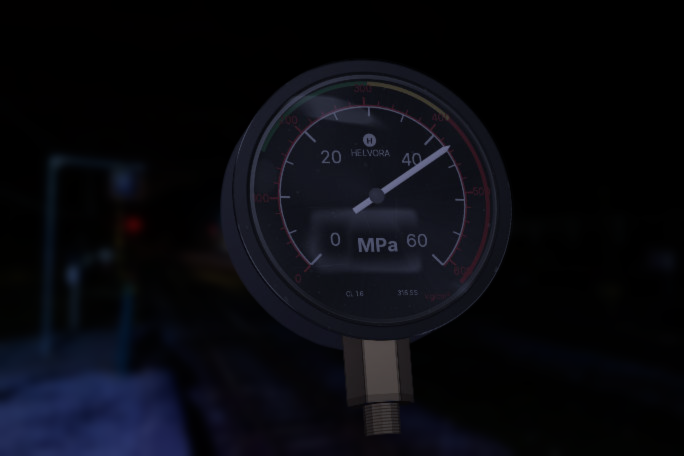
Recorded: 42.5 MPa
